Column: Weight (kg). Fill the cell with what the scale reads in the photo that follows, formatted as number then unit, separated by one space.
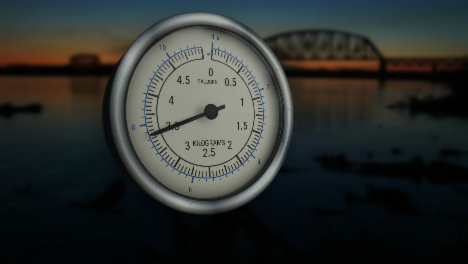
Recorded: 3.5 kg
